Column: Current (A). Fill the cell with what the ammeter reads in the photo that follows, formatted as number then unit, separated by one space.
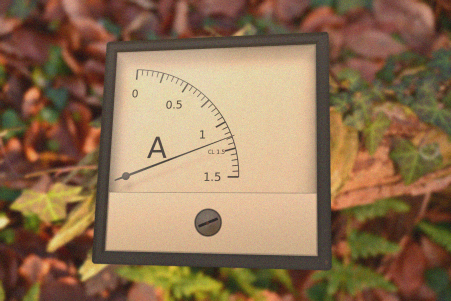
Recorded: 1.15 A
